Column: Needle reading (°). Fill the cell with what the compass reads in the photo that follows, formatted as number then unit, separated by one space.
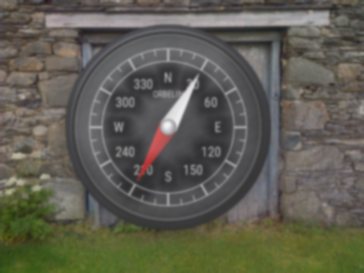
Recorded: 210 °
